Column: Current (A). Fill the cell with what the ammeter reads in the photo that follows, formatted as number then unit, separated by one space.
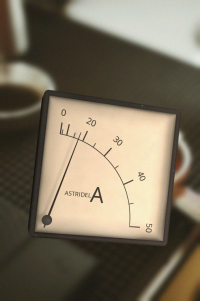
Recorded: 17.5 A
